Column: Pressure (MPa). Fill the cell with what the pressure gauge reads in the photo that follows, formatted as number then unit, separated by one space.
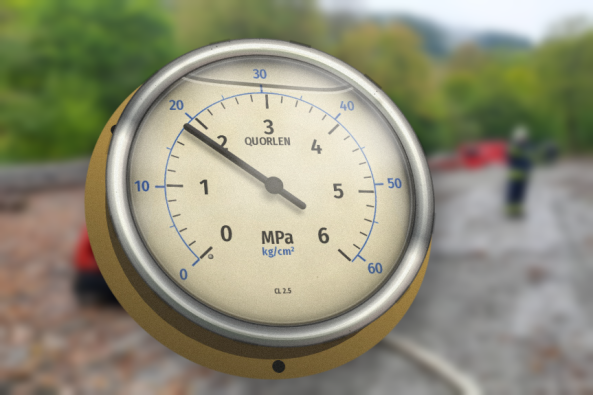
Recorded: 1.8 MPa
